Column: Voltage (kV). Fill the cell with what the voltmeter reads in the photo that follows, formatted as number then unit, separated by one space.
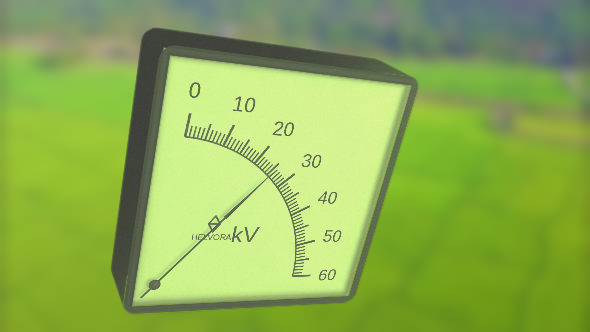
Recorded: 25 kV
